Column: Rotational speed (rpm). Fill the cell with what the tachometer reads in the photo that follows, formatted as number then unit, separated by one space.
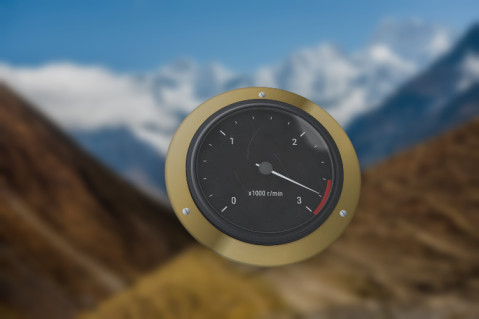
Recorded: 2800 rpm
